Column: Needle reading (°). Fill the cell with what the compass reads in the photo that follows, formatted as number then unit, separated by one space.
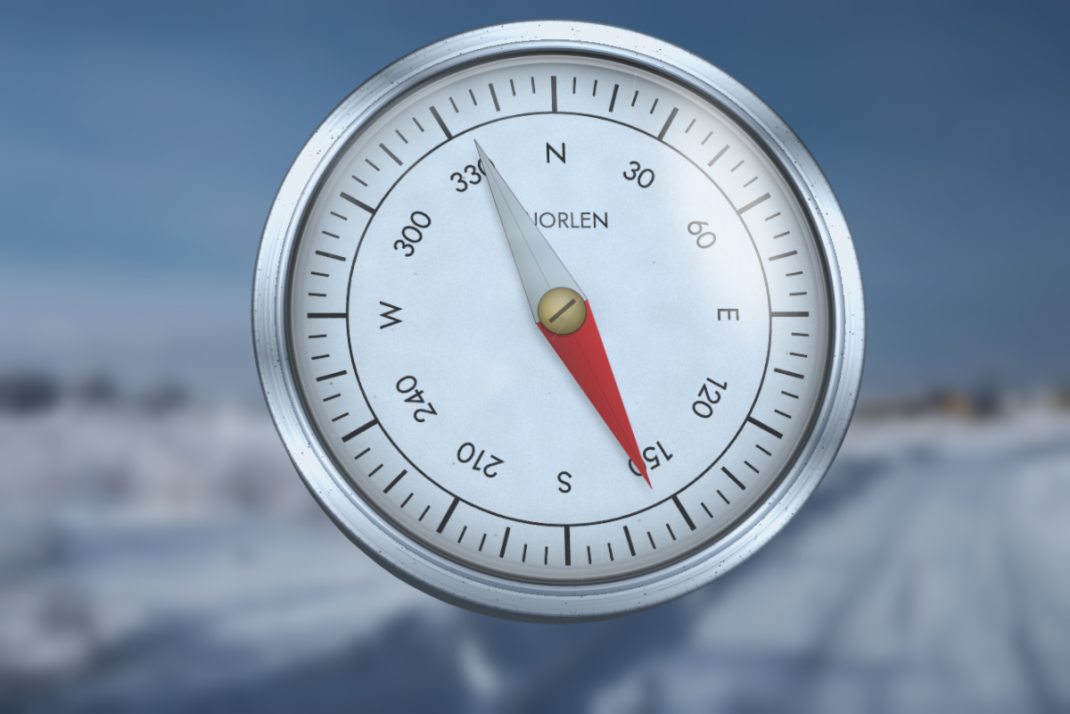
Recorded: 155 °
